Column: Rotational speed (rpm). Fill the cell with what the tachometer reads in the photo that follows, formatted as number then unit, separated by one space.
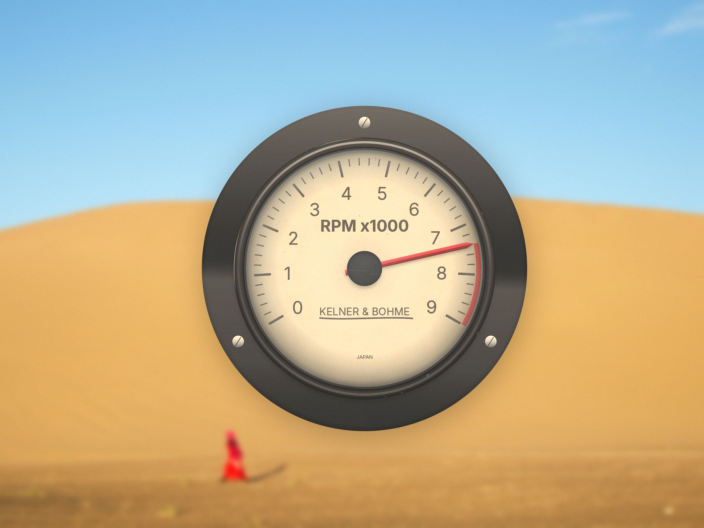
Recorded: 7400 rpm
